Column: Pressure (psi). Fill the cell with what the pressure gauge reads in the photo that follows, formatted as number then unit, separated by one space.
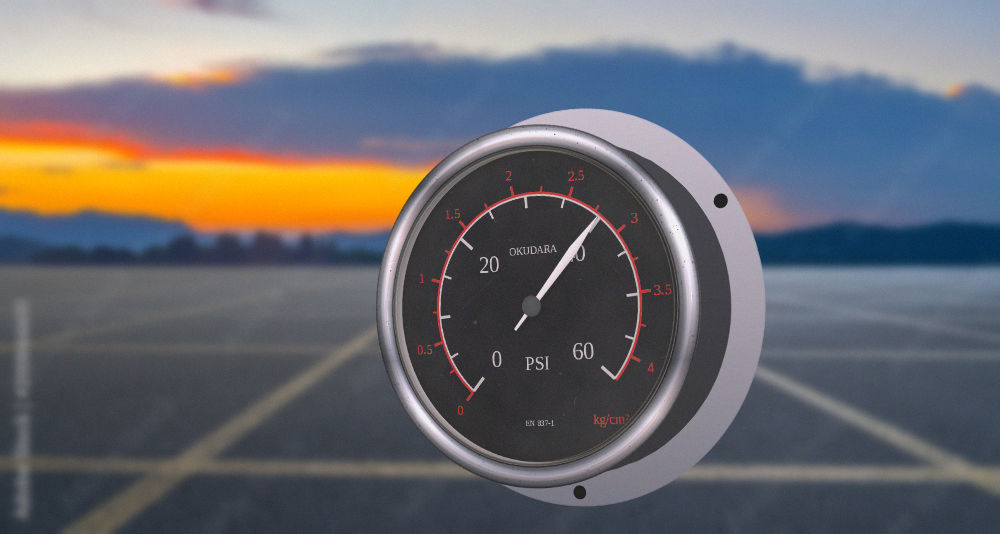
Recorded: 40 psi
